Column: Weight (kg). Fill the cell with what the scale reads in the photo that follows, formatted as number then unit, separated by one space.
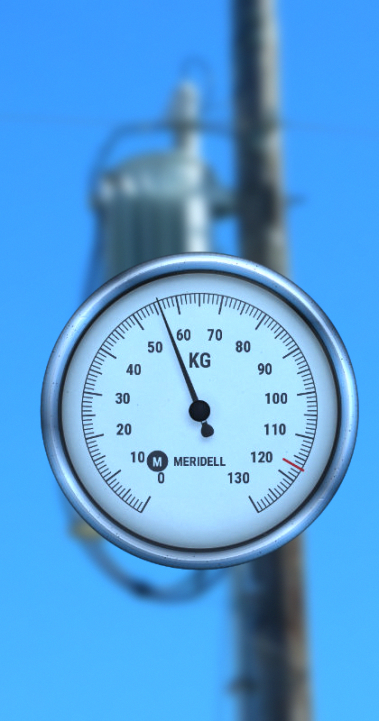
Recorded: 56 kg
